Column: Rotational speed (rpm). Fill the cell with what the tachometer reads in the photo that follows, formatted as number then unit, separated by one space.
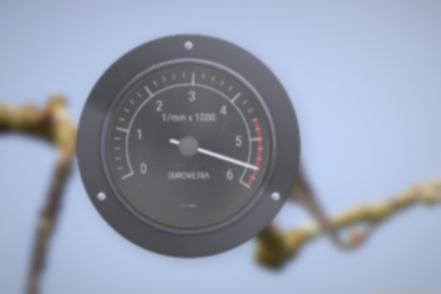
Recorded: 5600 rpm
